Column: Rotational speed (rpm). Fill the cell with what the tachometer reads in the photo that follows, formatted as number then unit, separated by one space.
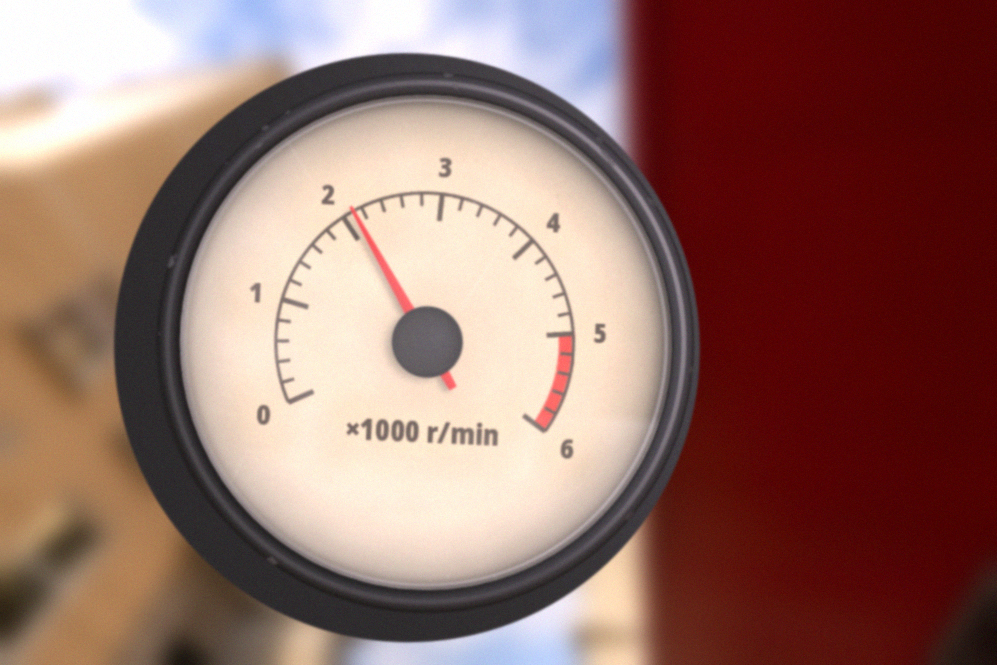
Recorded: 2100 rpm
